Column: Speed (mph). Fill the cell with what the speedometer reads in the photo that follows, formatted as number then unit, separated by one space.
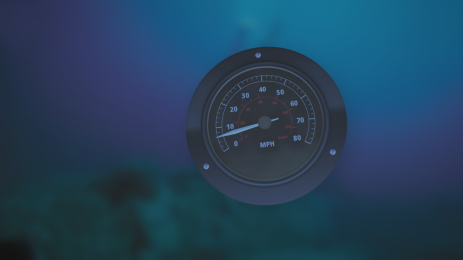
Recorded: 6 mph
